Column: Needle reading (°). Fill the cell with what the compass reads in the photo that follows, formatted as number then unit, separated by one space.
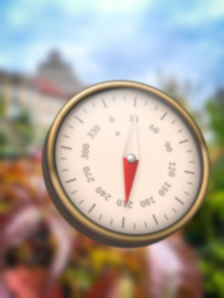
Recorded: 210 °
